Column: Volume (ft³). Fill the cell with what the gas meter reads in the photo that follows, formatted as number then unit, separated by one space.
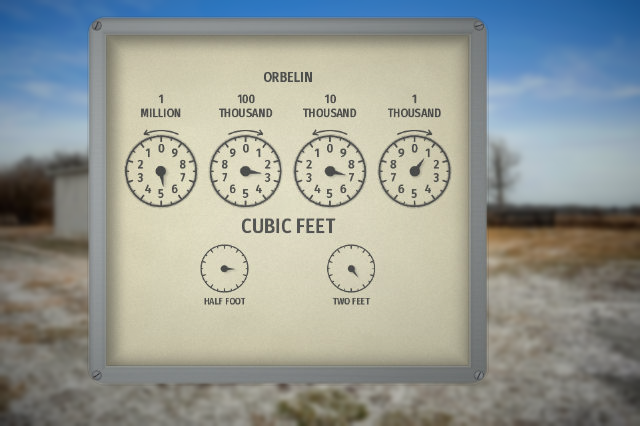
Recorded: 527100 ft³
